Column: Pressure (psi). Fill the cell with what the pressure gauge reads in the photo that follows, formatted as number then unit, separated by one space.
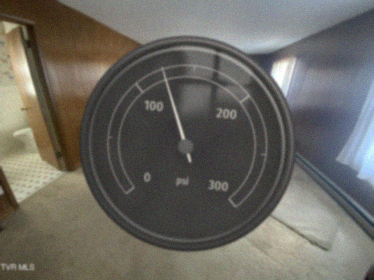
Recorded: 125 psi
